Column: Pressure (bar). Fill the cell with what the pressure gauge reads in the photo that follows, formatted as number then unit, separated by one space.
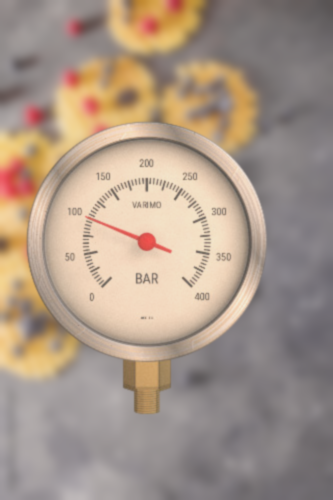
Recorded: 100 bar
